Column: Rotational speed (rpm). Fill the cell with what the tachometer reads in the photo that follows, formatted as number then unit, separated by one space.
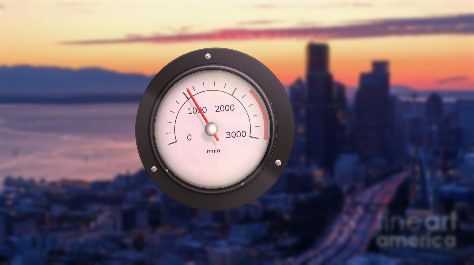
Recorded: 1100 rpm
